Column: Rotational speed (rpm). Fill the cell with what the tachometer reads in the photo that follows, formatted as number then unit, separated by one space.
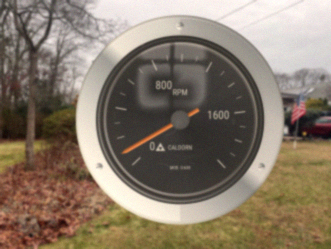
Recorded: 100 rpm
